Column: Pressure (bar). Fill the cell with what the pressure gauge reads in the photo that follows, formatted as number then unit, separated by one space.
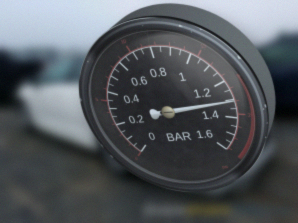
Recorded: 1.3 bar
